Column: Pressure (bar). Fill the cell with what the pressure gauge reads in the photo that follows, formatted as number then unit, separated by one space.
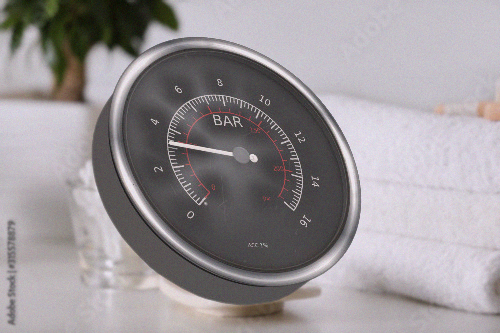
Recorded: 3 bar
